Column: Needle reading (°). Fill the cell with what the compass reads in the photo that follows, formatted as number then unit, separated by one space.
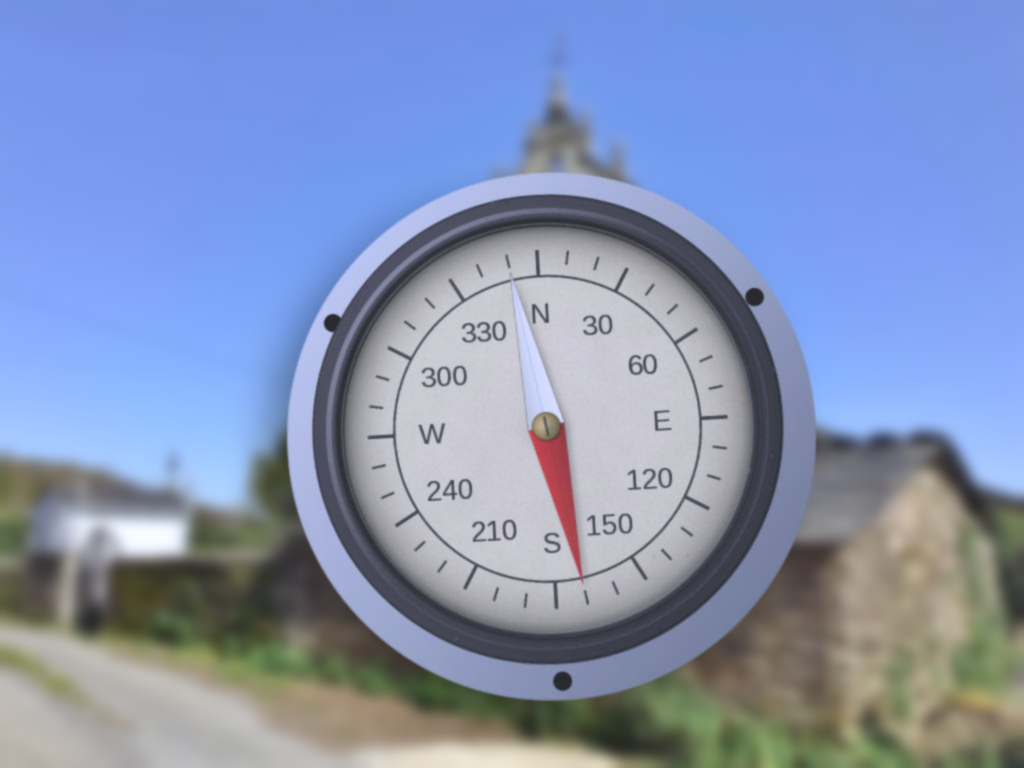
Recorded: 170 °
